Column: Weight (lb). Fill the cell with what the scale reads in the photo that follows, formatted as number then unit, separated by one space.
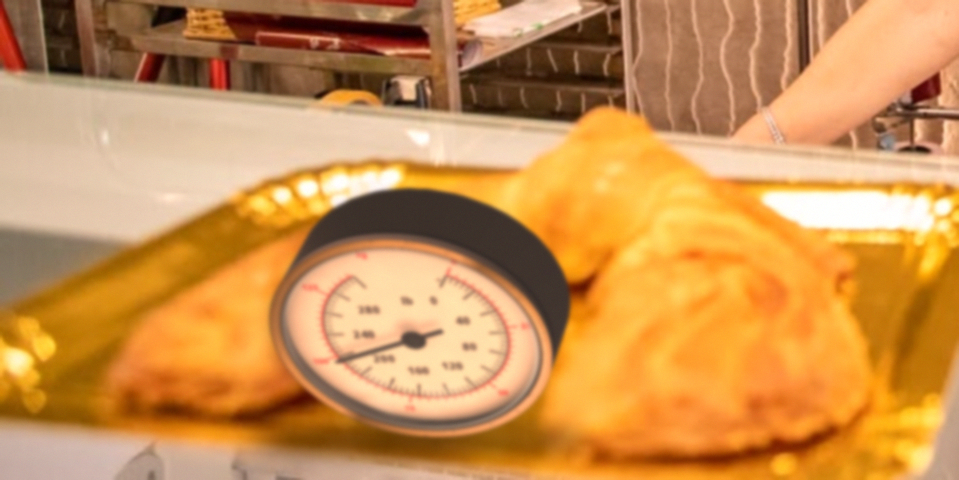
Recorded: 220 lb
